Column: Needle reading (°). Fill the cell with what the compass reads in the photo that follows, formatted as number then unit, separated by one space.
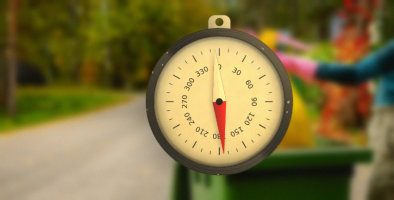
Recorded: 175 °
